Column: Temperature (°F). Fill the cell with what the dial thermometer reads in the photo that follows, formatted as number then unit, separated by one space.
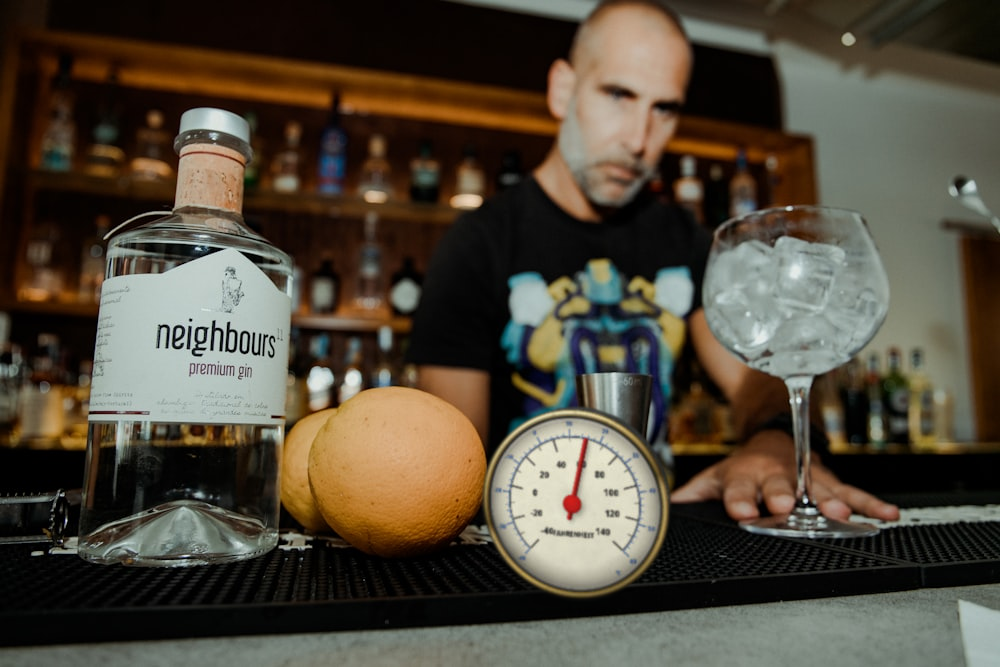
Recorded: 60 °F
